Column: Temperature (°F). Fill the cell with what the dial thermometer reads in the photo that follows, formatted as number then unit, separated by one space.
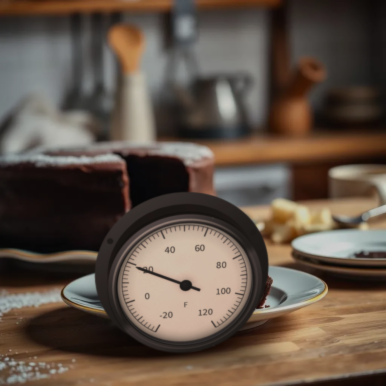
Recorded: 20 °F
